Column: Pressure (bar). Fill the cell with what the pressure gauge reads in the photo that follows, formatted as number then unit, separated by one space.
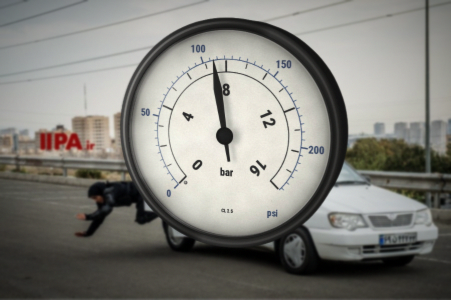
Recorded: 7.5 bar
